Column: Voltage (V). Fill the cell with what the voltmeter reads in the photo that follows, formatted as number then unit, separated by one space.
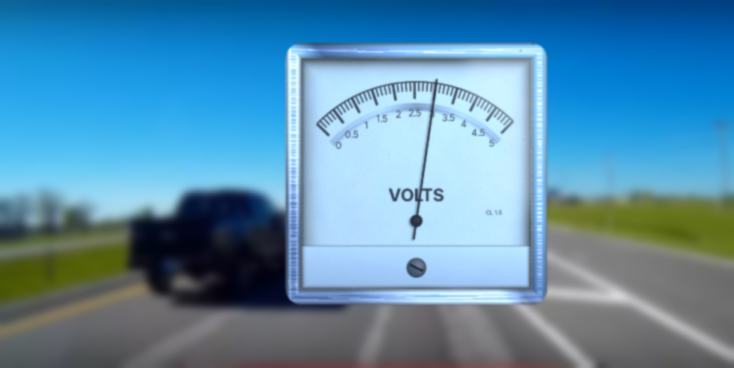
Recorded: 3 V
